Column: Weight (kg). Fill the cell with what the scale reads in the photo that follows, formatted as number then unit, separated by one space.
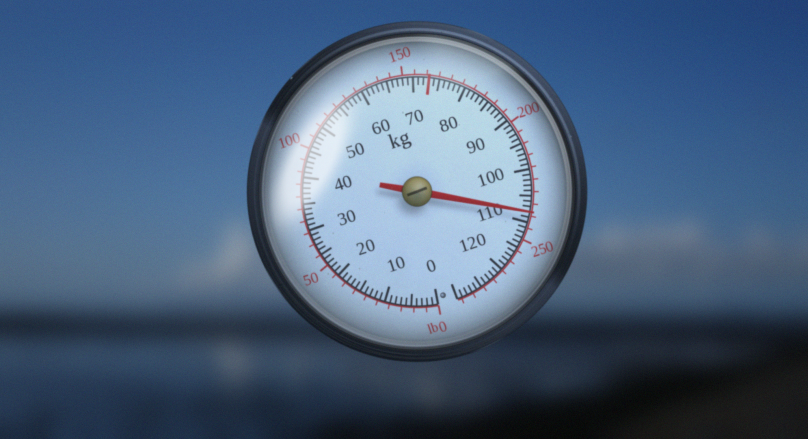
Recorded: 108 kg
